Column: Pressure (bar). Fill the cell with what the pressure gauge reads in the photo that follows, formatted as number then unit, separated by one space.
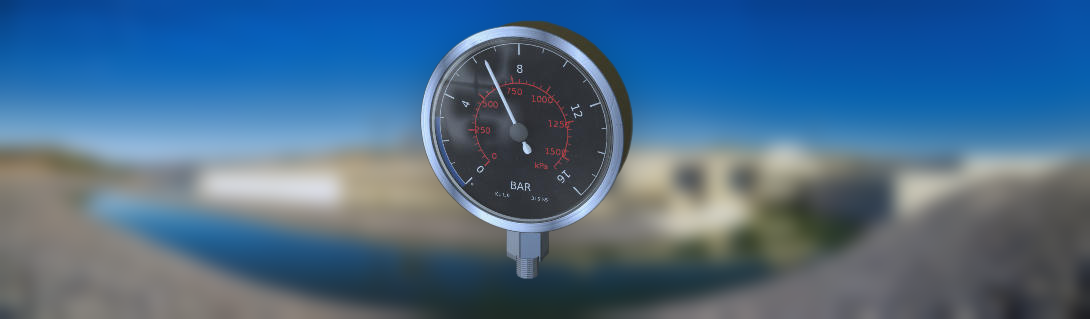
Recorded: 6.5 bar
